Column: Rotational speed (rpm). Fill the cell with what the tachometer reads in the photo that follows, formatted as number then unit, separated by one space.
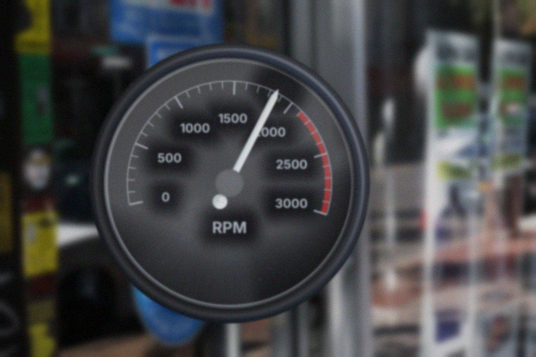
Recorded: 1850 rpm
